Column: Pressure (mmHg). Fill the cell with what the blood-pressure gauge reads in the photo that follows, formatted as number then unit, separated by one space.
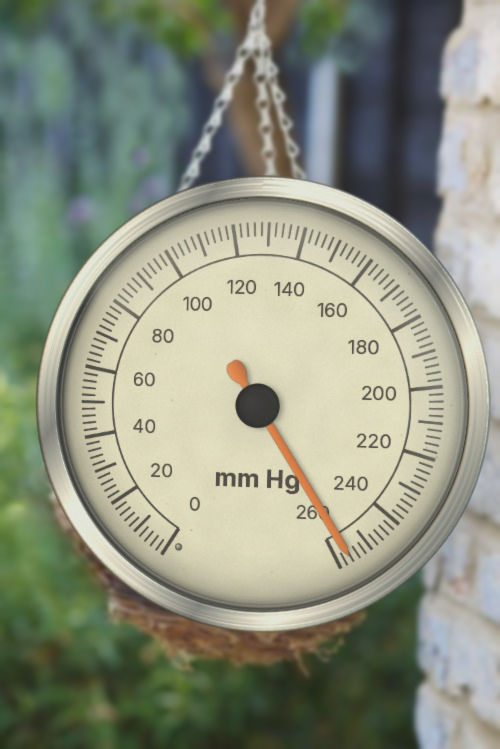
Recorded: 256 mmHg
